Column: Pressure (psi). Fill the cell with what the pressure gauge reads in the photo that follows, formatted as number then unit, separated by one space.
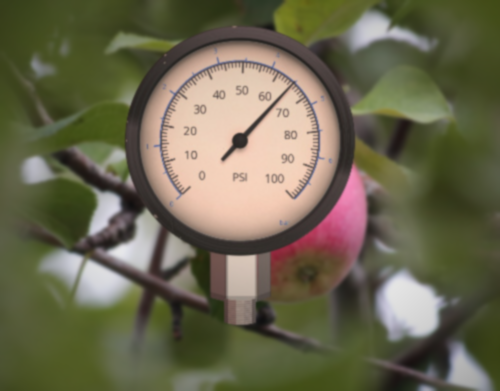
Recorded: 65 psi
